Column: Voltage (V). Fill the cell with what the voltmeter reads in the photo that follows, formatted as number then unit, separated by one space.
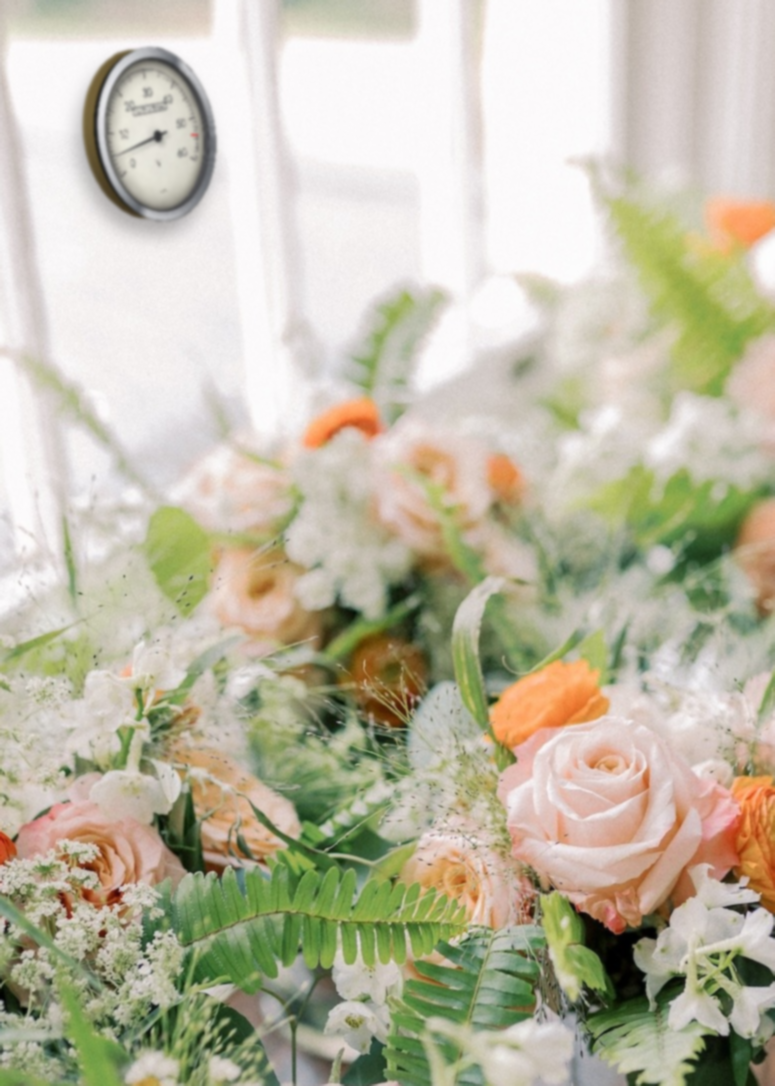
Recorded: 5 V
